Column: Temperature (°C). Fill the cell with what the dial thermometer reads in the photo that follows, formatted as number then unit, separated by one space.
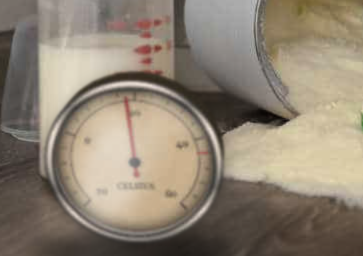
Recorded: 18 °C
